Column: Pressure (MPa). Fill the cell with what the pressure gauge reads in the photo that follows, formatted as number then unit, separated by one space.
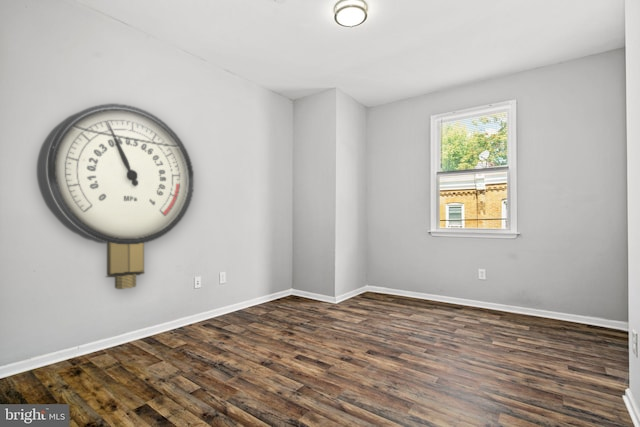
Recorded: 0.4 MPa
